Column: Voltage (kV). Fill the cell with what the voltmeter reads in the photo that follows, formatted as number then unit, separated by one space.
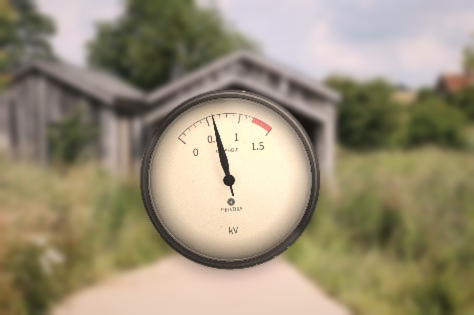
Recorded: 0.6 kV
